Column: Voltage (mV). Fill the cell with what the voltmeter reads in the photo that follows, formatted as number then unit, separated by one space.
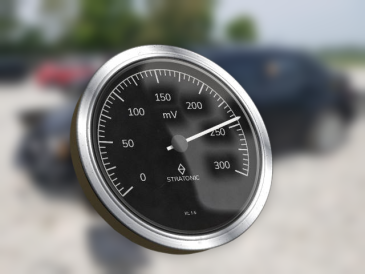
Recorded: 245 mV
